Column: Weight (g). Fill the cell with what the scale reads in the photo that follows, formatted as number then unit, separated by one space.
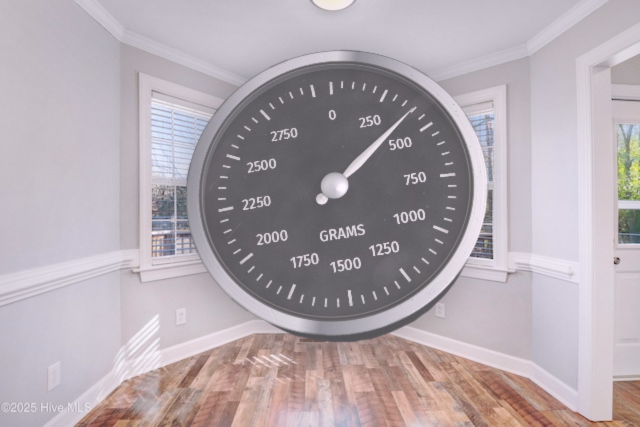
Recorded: 400 g
